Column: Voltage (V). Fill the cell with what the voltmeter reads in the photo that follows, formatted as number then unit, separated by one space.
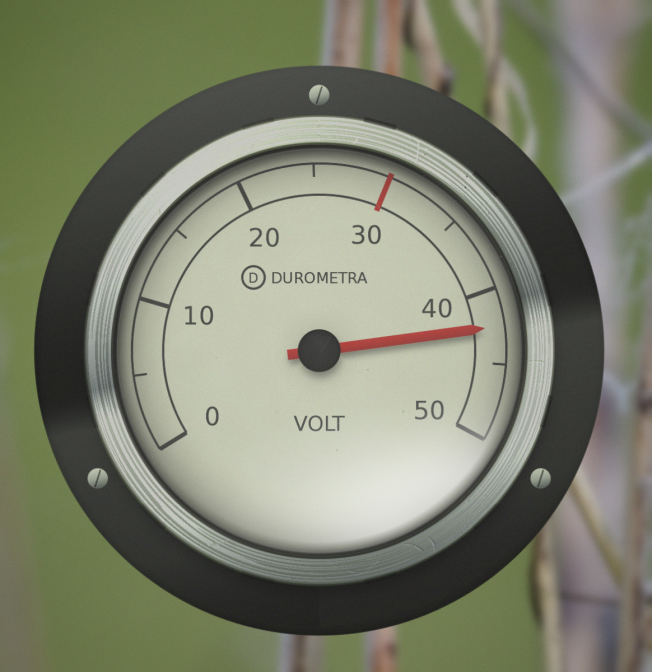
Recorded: 42.5 V
